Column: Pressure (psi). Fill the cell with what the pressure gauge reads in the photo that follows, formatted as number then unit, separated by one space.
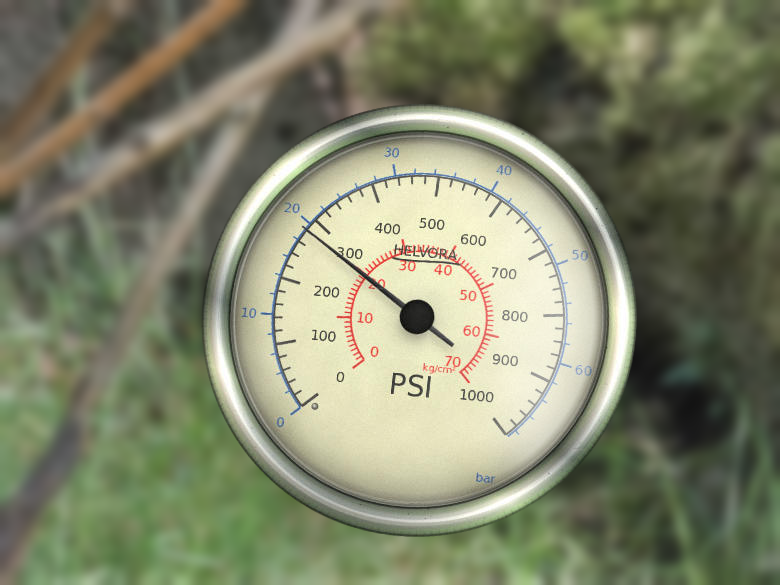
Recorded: 280 psi
